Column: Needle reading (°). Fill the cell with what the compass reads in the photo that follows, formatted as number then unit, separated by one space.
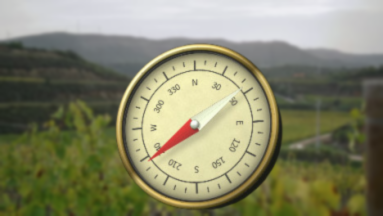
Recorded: 235 °
